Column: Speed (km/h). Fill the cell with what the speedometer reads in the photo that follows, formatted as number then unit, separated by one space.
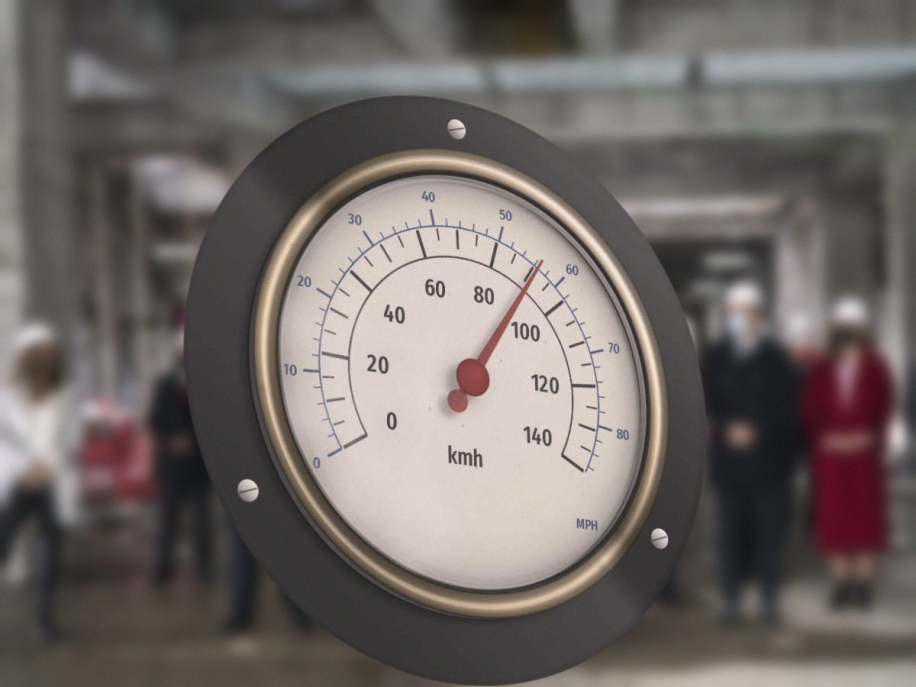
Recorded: 90 km/h
